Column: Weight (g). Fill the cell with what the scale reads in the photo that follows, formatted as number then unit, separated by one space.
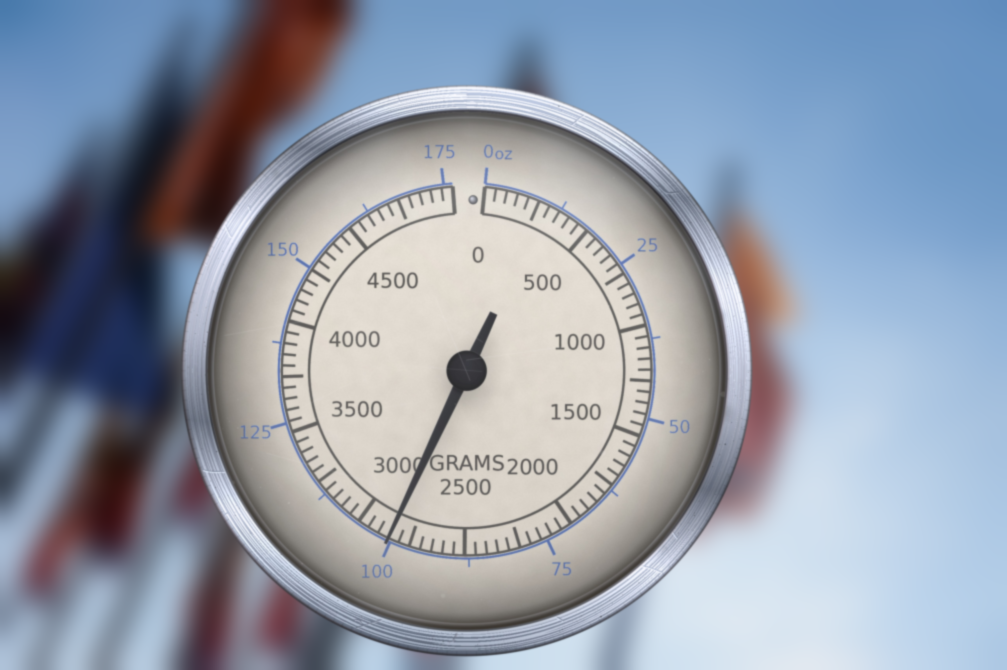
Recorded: 2850 g
